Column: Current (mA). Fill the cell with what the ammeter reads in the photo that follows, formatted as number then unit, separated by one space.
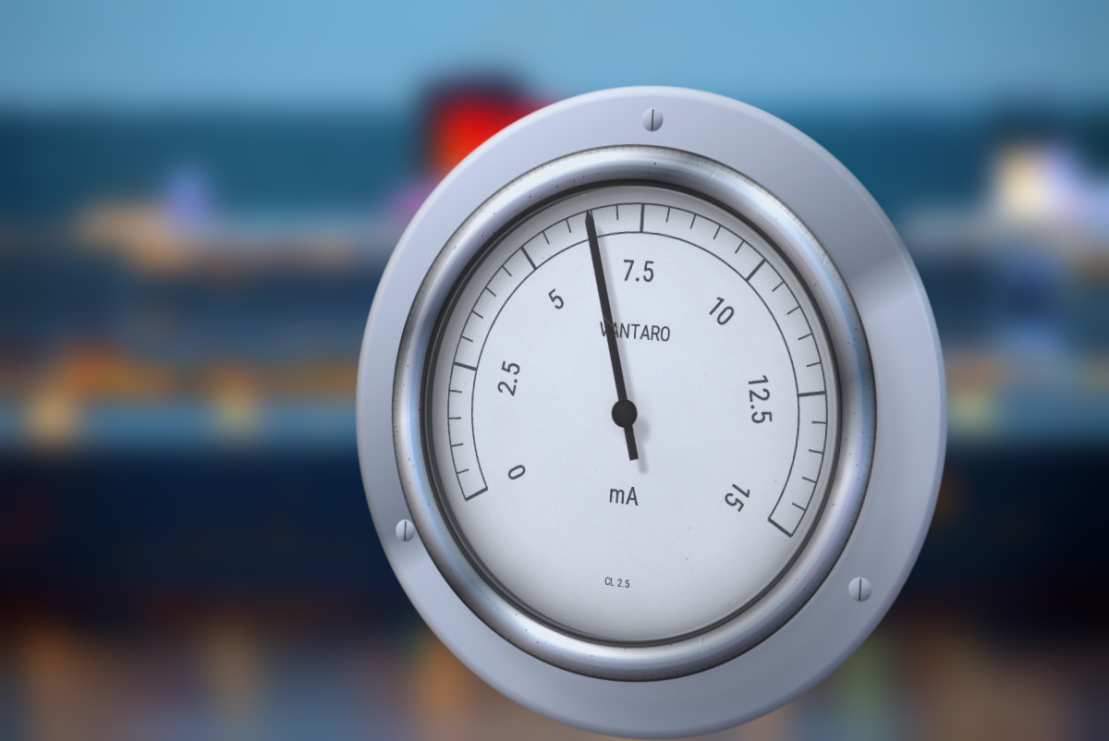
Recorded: 6.5 mA
